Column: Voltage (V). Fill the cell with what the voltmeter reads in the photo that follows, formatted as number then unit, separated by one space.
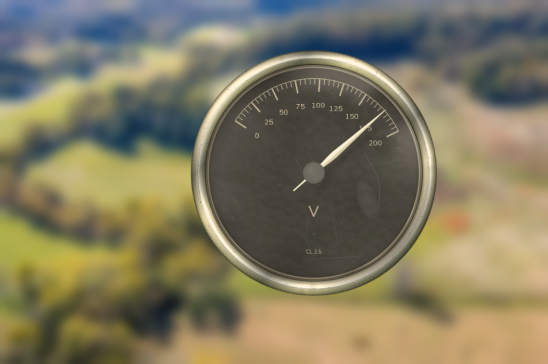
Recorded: 175 V
